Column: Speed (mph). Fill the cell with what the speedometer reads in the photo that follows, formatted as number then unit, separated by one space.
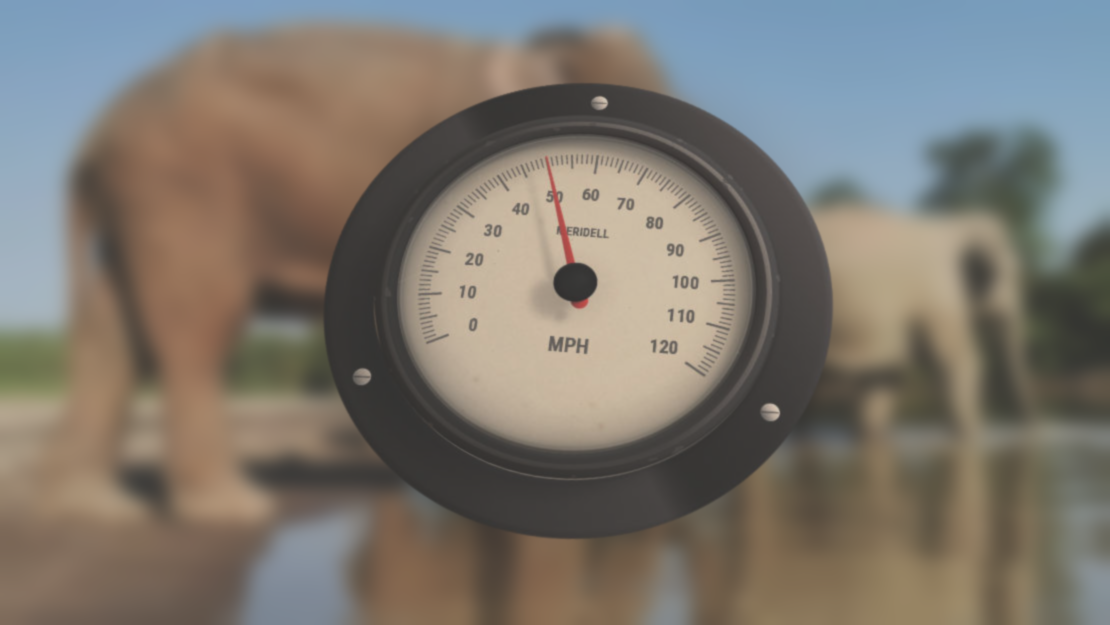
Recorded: 50 mph
